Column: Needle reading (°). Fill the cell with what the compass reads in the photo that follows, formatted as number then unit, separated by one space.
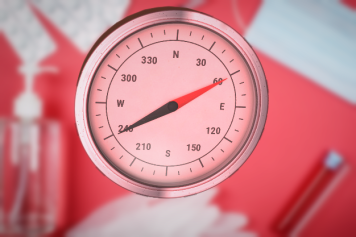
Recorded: 60 °
